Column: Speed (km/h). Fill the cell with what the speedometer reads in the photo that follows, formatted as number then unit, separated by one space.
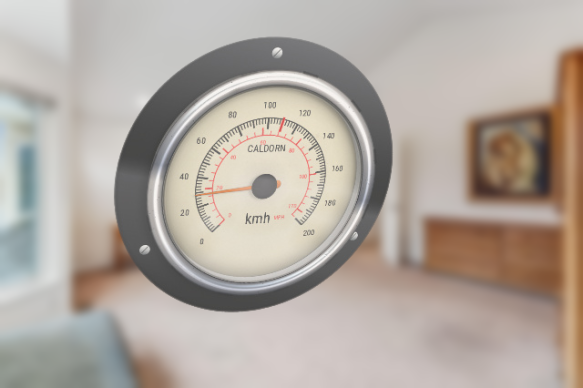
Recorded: 30 km/h
